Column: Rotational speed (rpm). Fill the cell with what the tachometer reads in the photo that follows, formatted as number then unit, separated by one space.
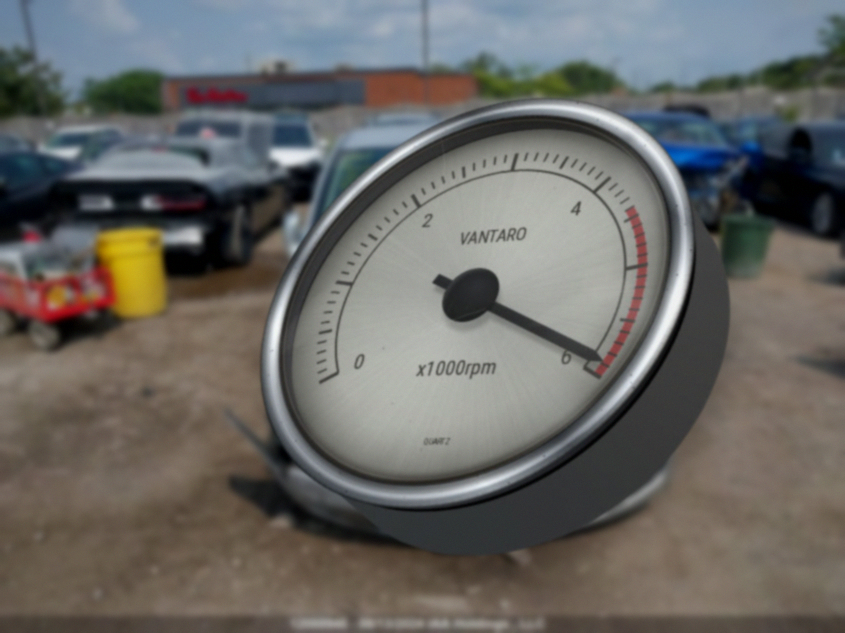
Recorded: 5900 rpm
